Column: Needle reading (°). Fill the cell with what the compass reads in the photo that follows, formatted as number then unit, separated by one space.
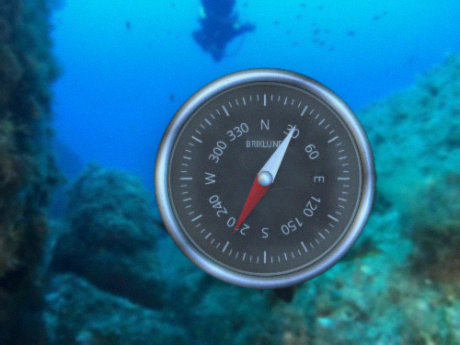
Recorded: 210 °
